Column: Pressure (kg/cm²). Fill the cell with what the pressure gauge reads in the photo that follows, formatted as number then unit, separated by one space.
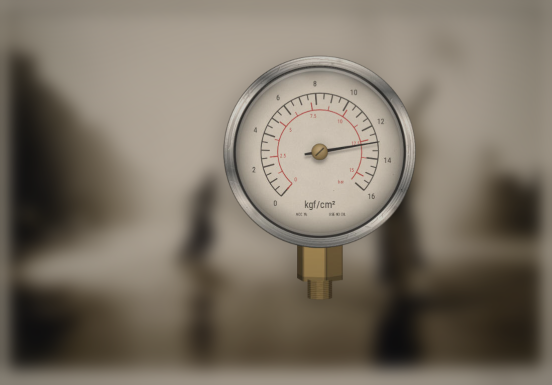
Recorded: 13 kg/cm²
